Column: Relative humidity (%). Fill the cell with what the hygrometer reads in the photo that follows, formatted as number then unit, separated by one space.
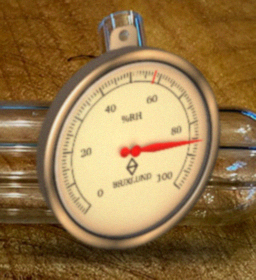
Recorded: 85 %
